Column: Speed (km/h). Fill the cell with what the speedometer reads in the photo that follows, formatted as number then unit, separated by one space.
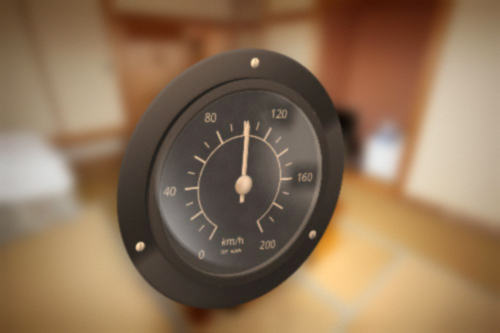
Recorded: 100 km/h
